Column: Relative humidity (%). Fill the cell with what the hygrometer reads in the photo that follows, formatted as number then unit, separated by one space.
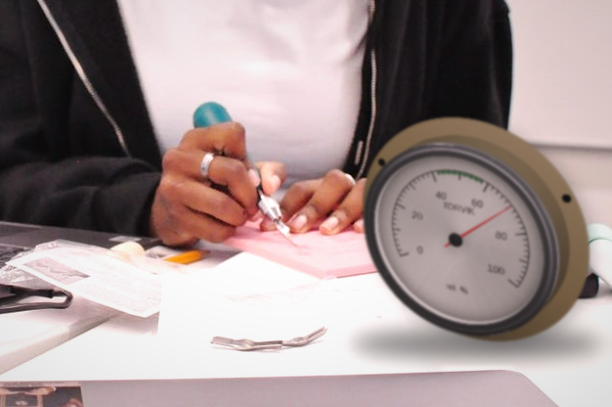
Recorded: 70 %
